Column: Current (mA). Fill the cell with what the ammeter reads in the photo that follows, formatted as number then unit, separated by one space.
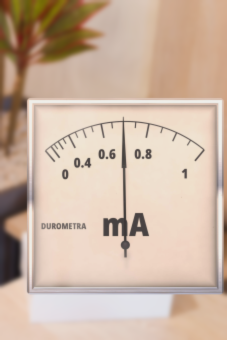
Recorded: 0.7 mA
